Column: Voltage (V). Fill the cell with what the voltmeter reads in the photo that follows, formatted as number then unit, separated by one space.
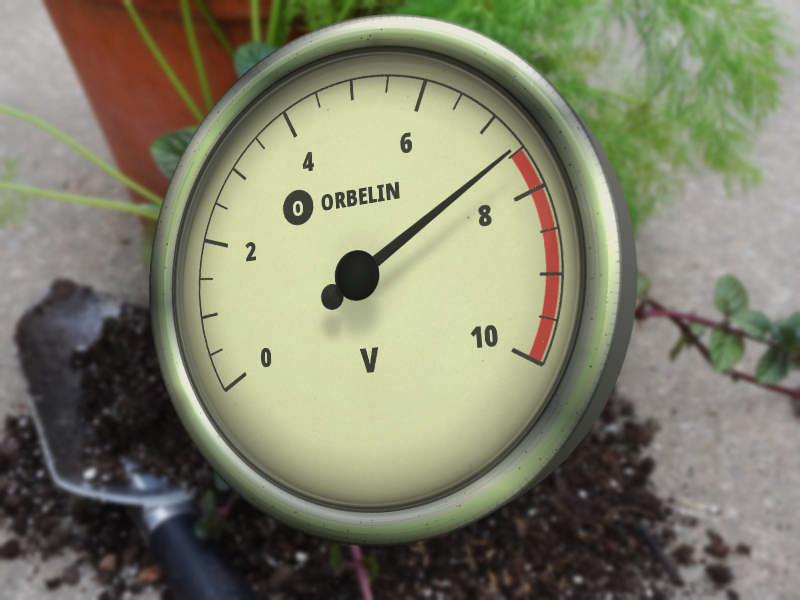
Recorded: 7.5 V
